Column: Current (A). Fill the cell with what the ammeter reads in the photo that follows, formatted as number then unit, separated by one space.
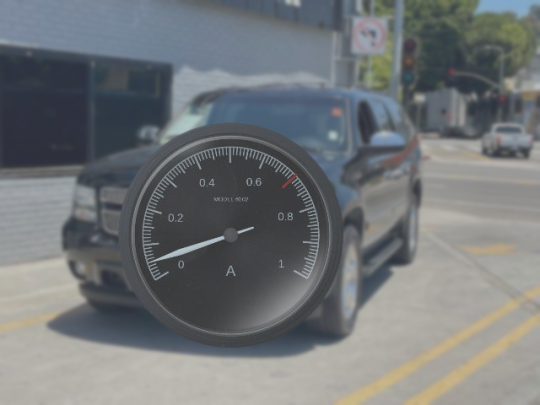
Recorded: 0.05 A
